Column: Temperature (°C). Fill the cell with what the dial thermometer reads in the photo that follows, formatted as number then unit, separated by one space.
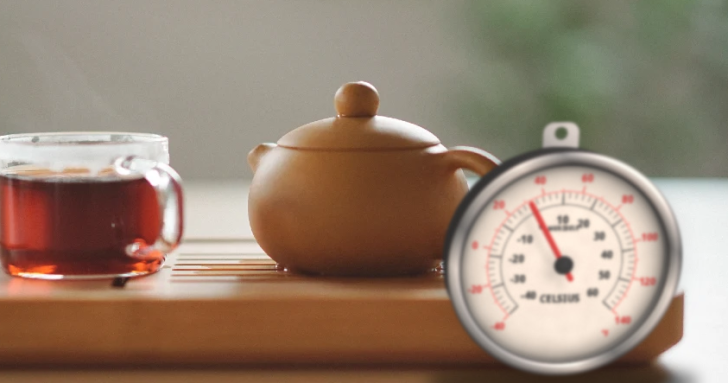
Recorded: 0 °C
